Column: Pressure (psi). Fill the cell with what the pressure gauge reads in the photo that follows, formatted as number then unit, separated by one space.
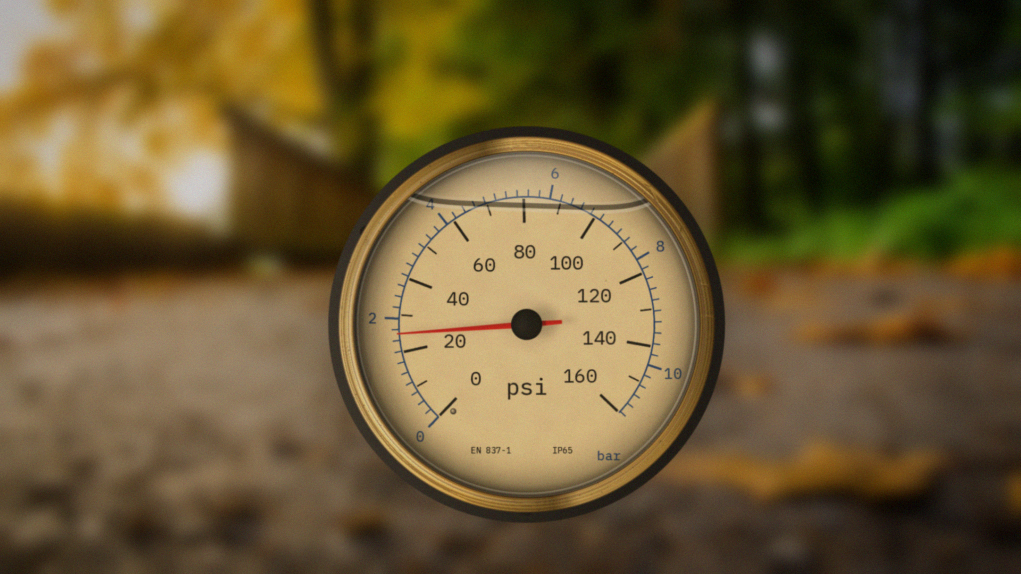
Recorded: 25 psi
